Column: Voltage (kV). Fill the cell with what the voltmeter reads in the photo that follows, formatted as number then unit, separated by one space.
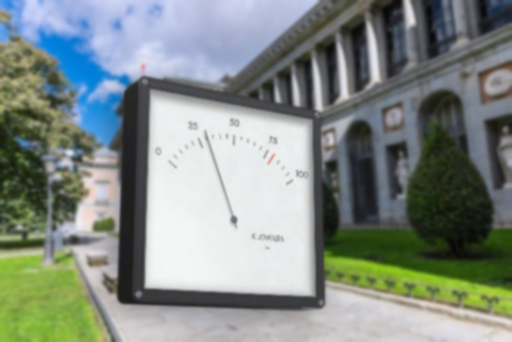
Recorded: 30 kV
